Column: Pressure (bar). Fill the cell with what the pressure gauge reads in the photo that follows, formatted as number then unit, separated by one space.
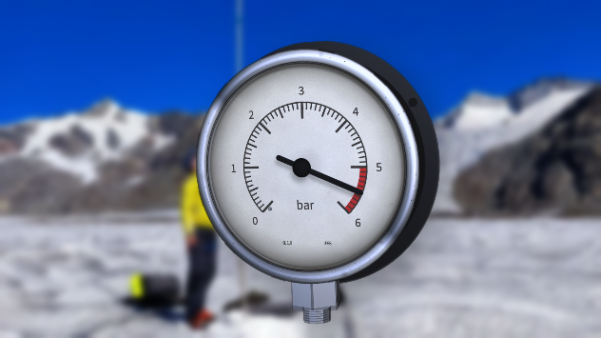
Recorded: 5.5 bar
